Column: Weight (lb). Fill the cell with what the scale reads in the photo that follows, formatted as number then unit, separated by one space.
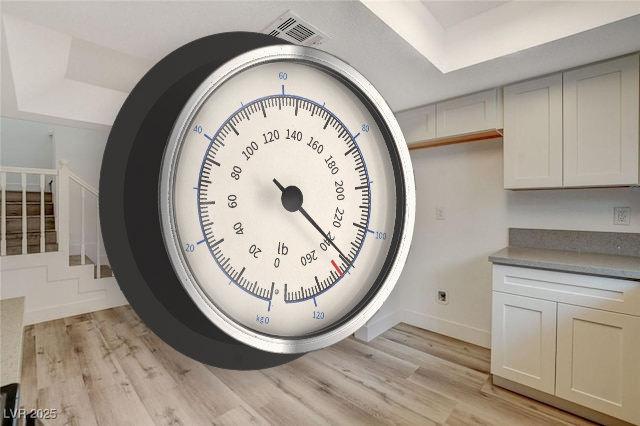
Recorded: 240 lb
